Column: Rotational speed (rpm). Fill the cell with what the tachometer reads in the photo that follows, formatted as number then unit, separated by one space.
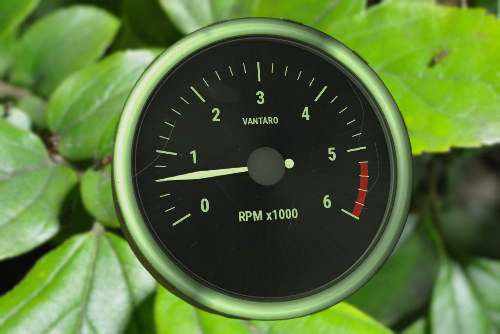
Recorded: 600 rpm
